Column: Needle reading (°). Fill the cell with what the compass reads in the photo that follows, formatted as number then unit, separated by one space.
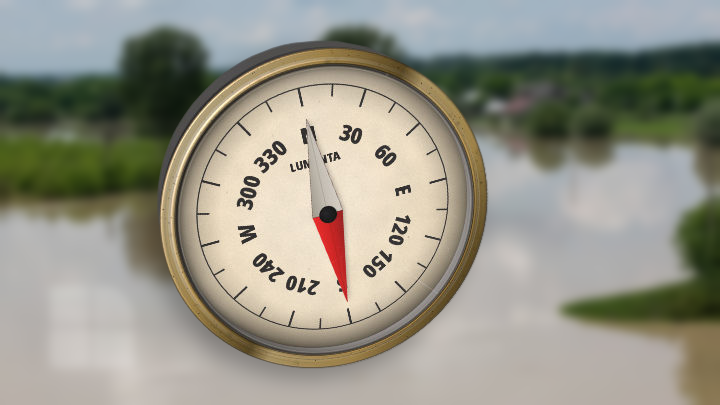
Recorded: 180 °
